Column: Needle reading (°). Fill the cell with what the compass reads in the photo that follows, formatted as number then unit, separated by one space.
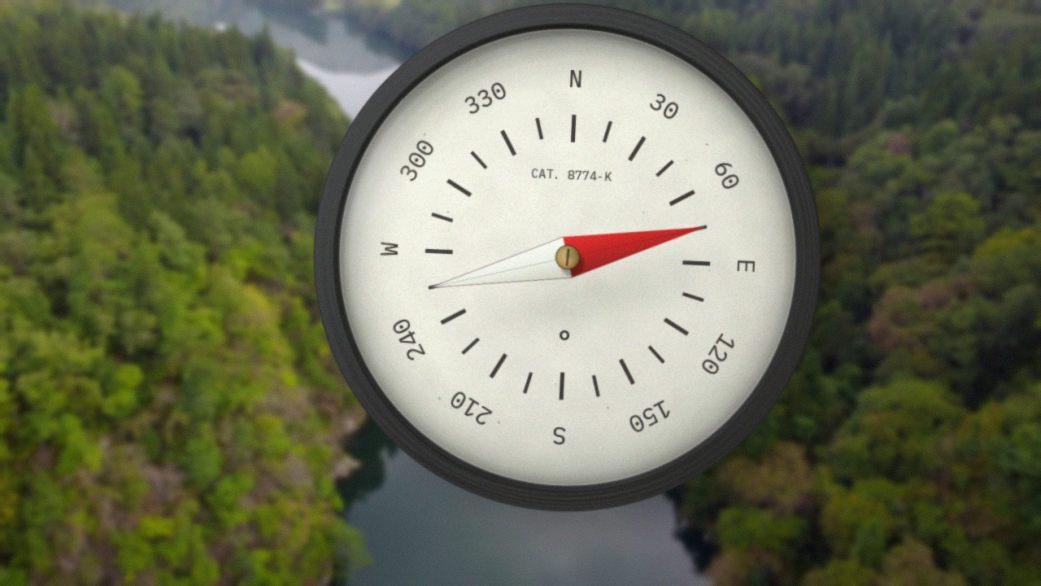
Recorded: 75 °
